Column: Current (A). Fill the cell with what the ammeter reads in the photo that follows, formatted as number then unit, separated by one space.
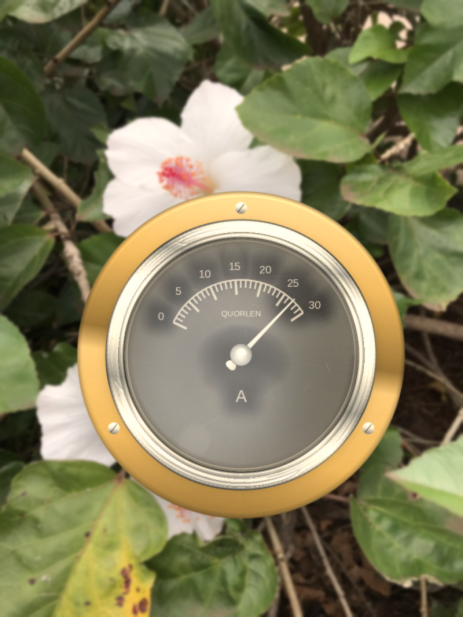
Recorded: 27 A
